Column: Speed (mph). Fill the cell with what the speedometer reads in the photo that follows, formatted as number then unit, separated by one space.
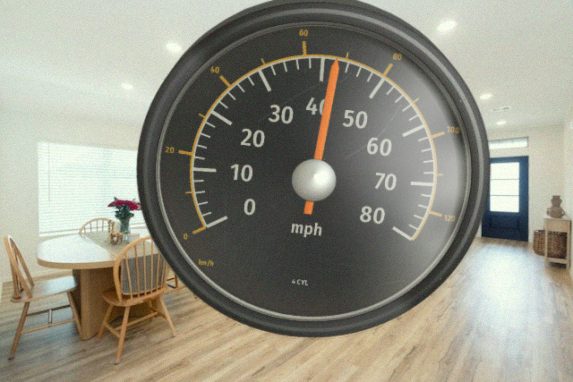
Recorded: 42 mph
